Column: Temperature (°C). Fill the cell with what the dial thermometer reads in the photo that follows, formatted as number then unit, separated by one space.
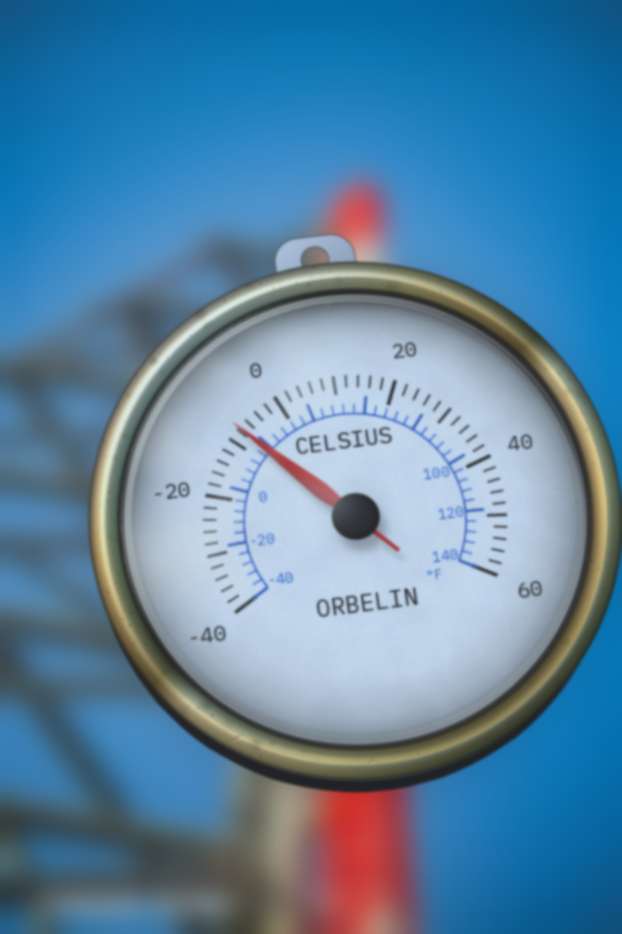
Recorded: -8 °C
